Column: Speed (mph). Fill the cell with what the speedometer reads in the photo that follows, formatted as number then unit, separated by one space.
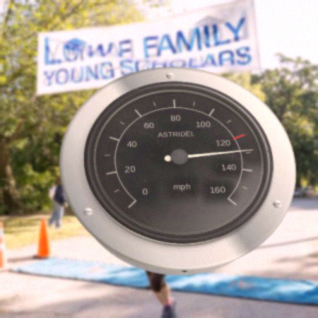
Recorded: 130 mph
